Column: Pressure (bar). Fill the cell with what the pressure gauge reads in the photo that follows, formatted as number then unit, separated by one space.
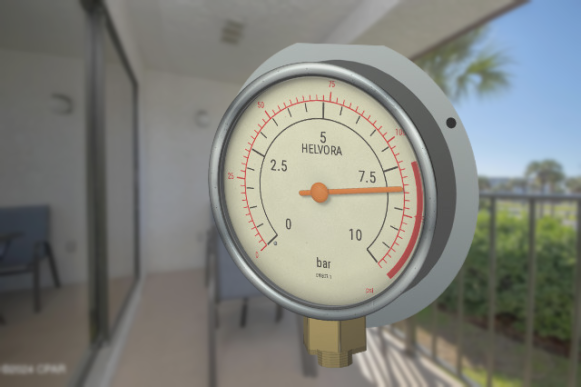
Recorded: 8 bar
